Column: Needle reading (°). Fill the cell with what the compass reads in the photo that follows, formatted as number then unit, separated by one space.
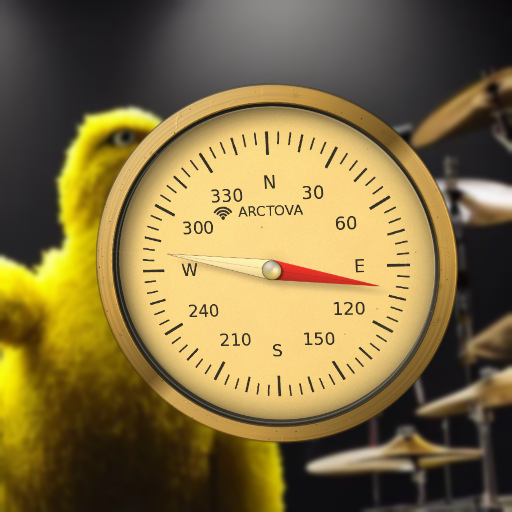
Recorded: 100 °
